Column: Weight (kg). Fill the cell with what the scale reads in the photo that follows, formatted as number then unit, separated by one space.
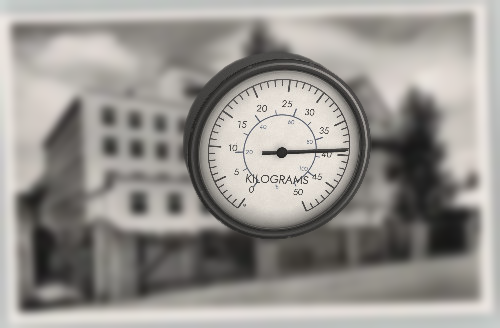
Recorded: 39 kg
